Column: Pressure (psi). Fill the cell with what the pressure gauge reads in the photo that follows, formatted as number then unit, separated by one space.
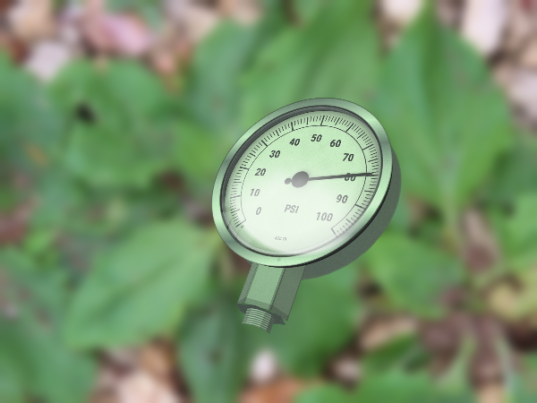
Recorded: 80 psi
